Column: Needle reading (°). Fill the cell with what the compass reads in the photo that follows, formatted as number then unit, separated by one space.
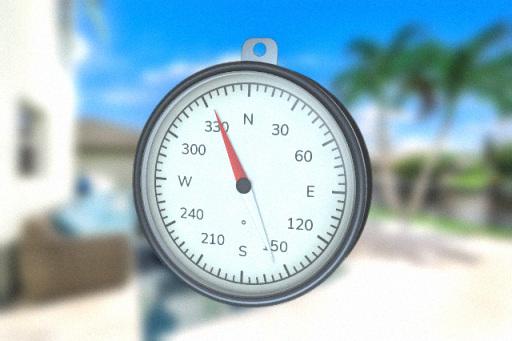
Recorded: 335 °
